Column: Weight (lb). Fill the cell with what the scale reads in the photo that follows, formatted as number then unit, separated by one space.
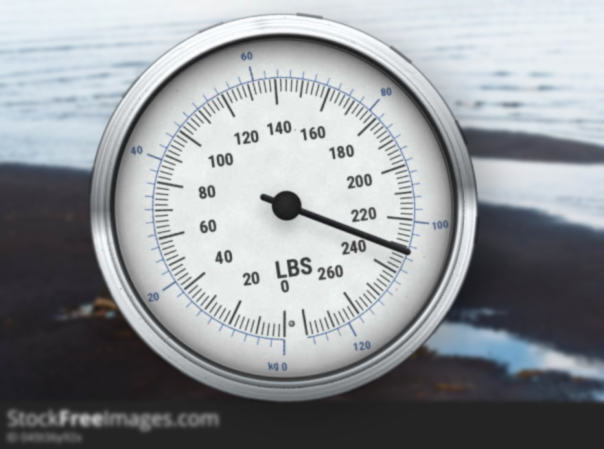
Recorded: 232 lb
